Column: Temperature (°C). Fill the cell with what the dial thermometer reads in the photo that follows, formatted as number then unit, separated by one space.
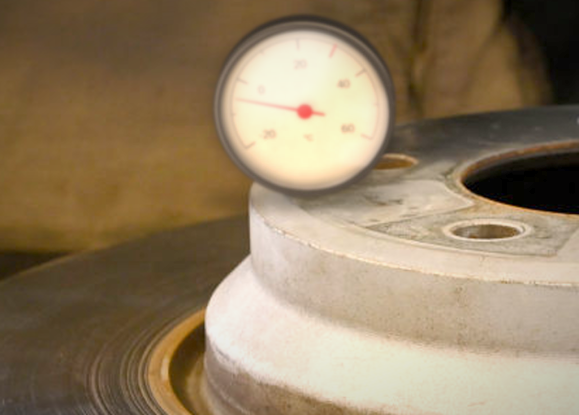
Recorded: -5 °C
